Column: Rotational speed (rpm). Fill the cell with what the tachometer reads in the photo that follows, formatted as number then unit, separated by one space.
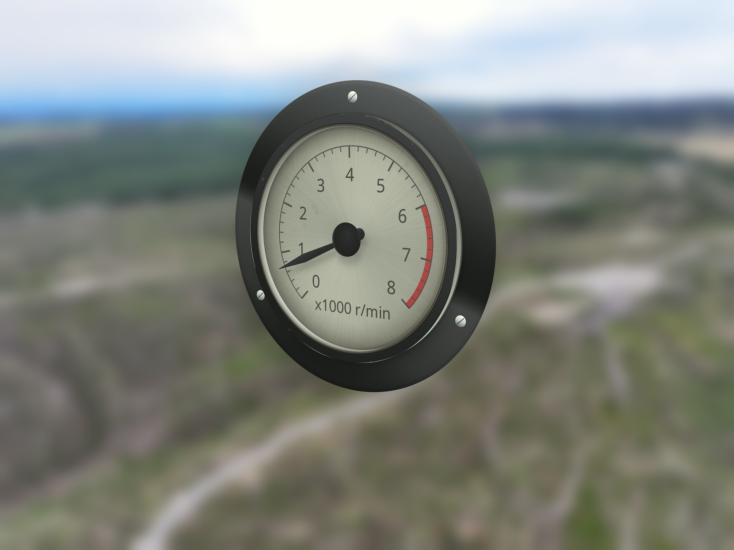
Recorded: 700 rpm
